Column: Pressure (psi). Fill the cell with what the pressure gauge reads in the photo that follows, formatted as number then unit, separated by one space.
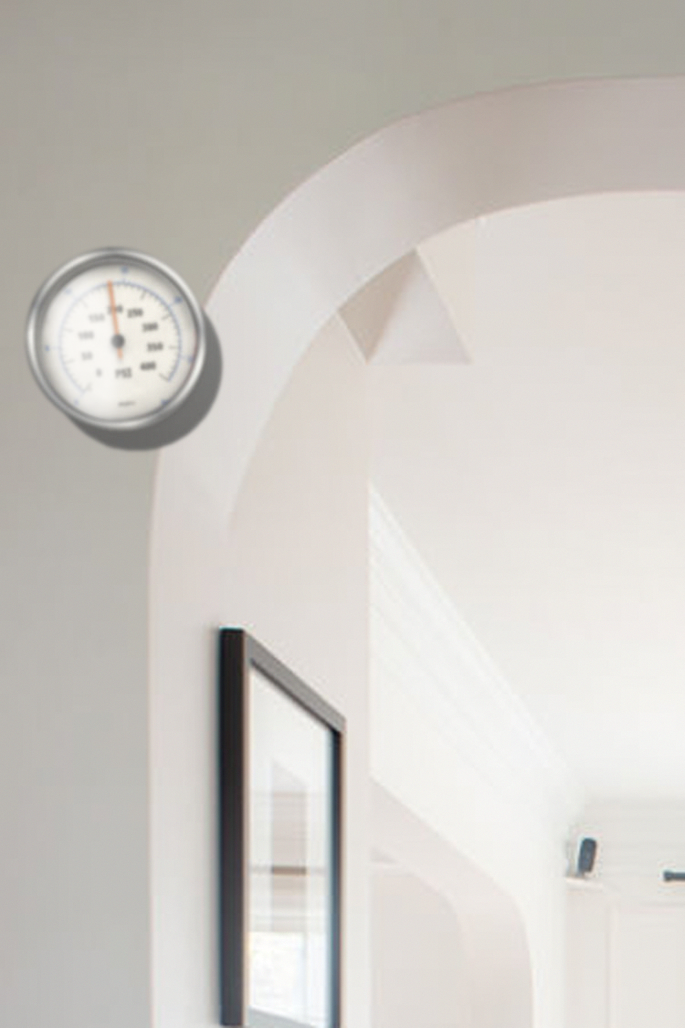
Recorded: 200 psi
